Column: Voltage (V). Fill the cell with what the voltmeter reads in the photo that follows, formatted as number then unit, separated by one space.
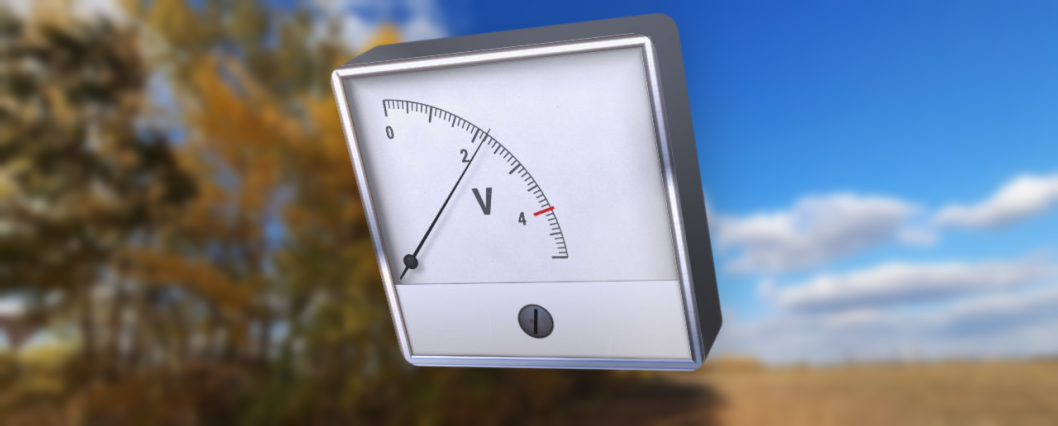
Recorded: 2.2 V
